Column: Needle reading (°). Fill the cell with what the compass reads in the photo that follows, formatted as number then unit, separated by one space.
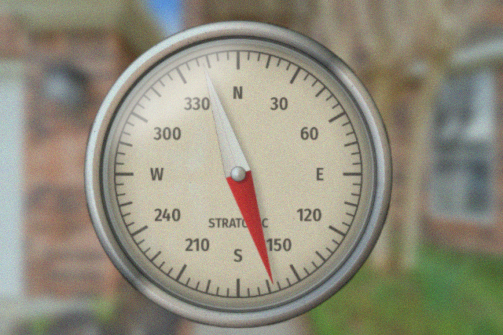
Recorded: 162.5 °
